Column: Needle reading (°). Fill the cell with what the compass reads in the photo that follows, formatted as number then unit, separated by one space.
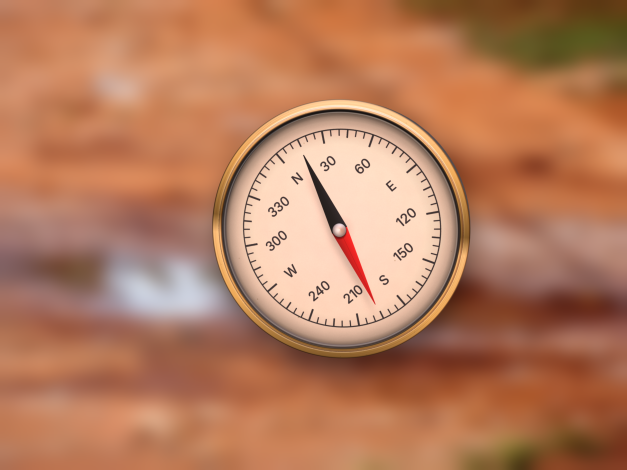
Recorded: 195 °
